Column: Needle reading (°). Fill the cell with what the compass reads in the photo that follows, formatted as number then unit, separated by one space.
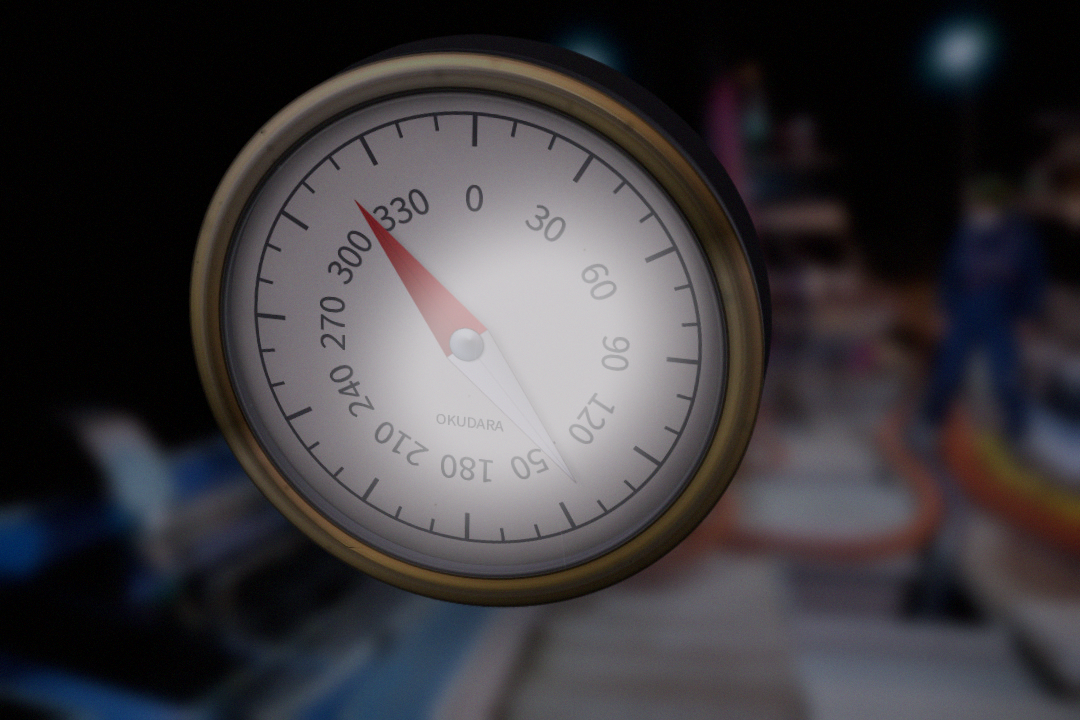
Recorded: 320 °
